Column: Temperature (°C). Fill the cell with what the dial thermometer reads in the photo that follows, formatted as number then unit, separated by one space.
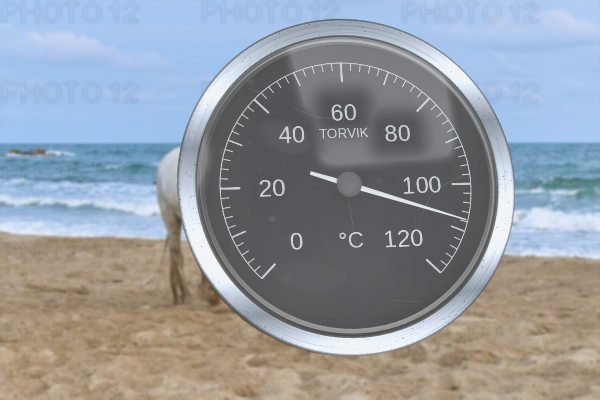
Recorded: 108 °C
